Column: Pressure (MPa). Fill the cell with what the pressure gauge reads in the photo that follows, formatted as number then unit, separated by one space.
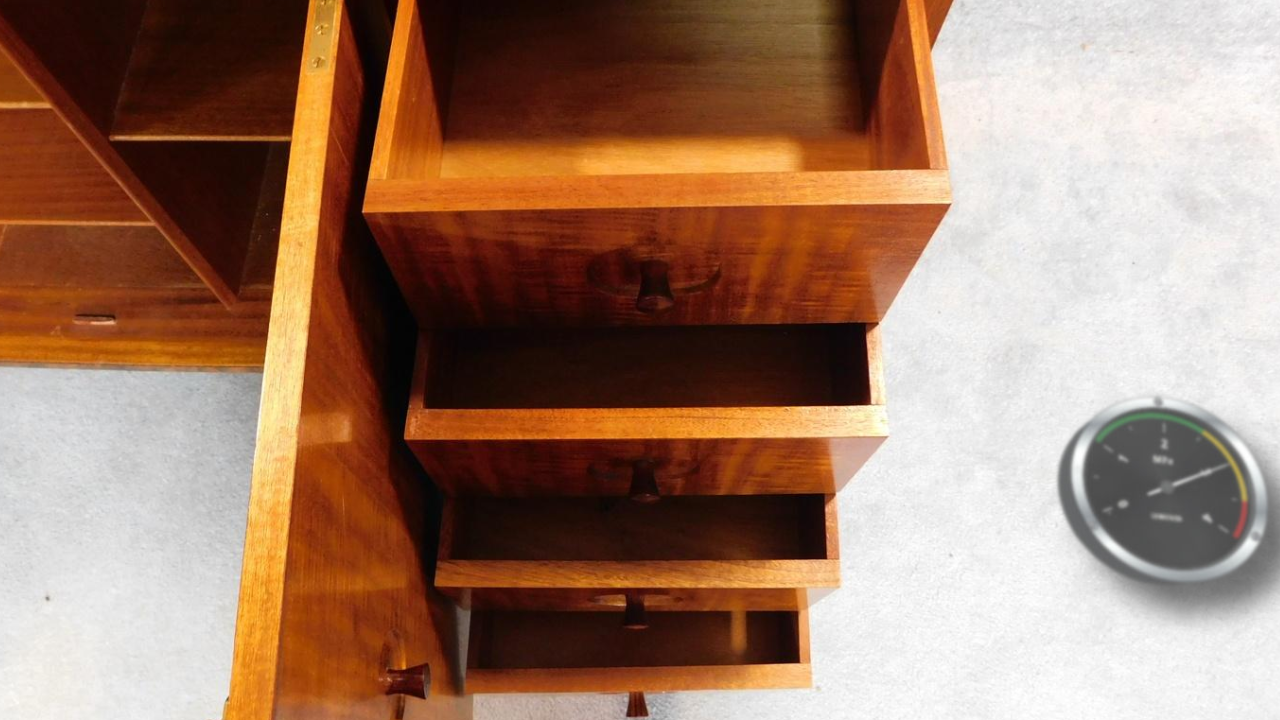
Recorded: 3 MPa
